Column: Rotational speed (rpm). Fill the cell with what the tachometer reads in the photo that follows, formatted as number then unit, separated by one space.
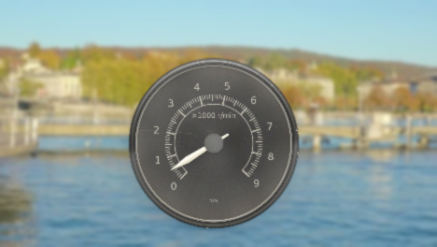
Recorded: 500 rpm
